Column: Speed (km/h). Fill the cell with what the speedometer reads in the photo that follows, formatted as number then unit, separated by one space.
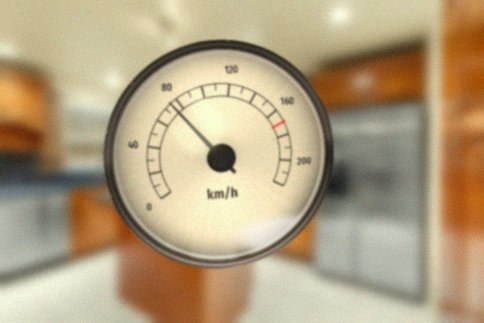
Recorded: 75 km/h
